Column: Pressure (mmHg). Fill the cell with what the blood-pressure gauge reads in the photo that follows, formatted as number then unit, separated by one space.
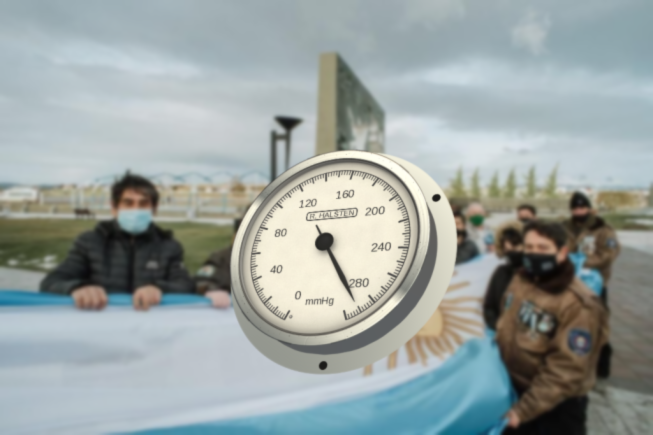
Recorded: 290 mmHg
